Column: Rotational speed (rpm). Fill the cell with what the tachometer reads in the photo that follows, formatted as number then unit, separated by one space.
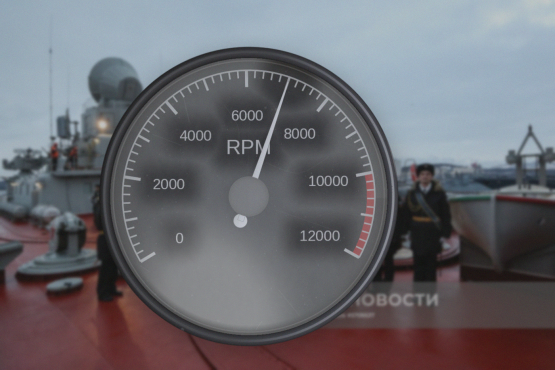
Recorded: 7000 rpm
